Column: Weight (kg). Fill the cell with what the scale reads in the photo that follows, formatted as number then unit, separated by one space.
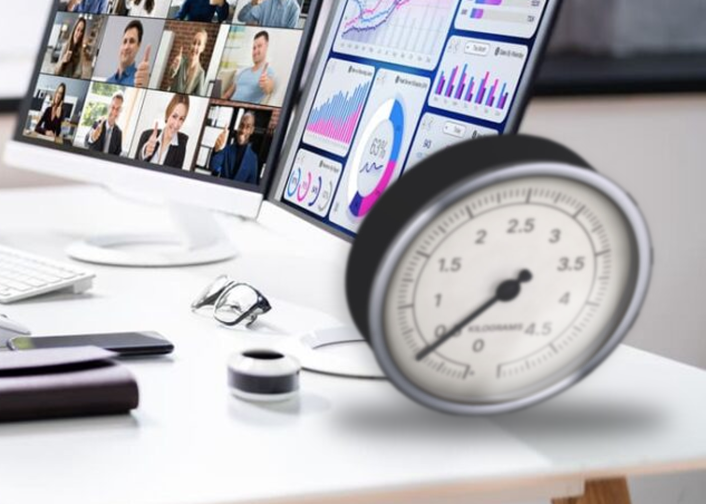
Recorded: 0.5 kg
